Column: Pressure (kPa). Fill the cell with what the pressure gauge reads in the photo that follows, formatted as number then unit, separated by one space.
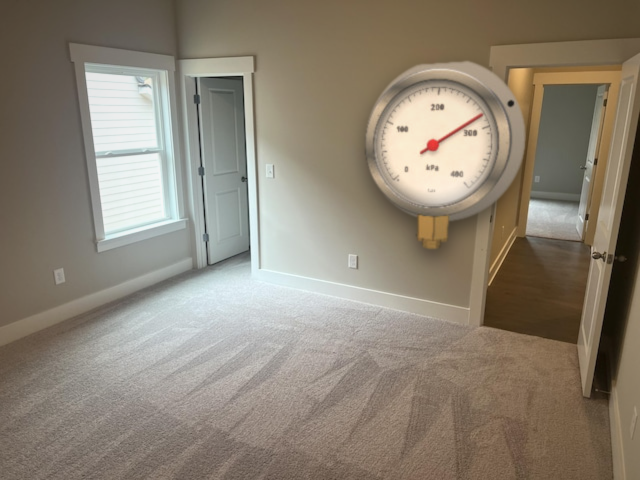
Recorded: 280 kPa
